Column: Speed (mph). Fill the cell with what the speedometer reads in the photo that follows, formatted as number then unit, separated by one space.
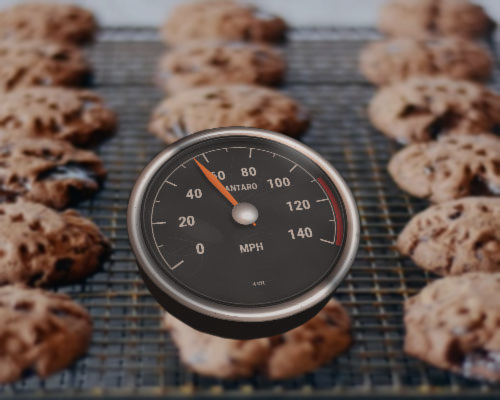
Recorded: 55 mph
